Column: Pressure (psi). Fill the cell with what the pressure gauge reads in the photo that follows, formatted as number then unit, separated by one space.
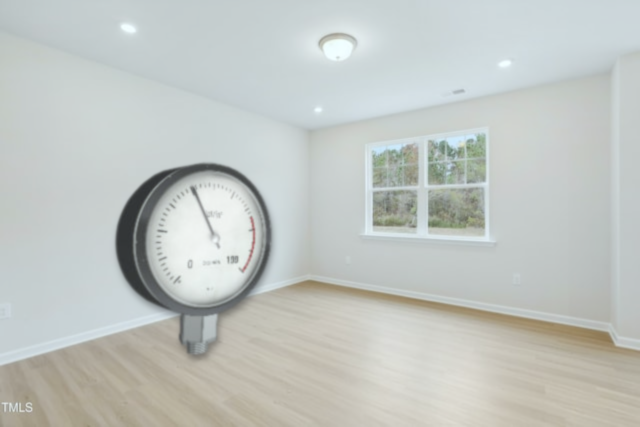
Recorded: 40 psi
